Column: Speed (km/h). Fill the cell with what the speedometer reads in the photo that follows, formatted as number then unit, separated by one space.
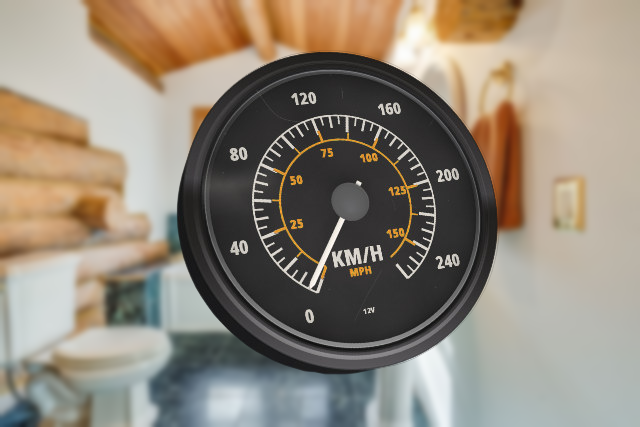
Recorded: 5 km/h
